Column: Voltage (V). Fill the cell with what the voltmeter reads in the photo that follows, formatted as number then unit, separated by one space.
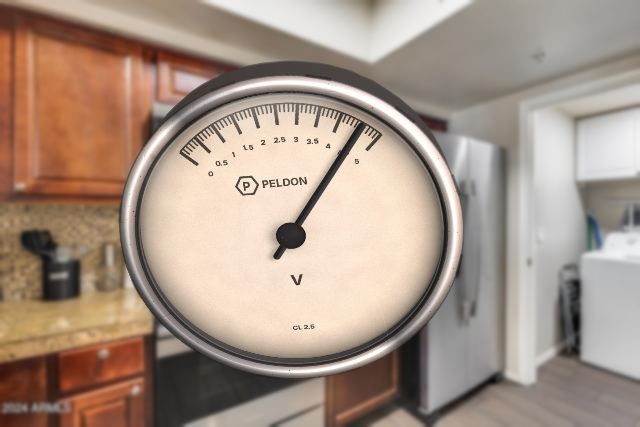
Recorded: 4.5 V
